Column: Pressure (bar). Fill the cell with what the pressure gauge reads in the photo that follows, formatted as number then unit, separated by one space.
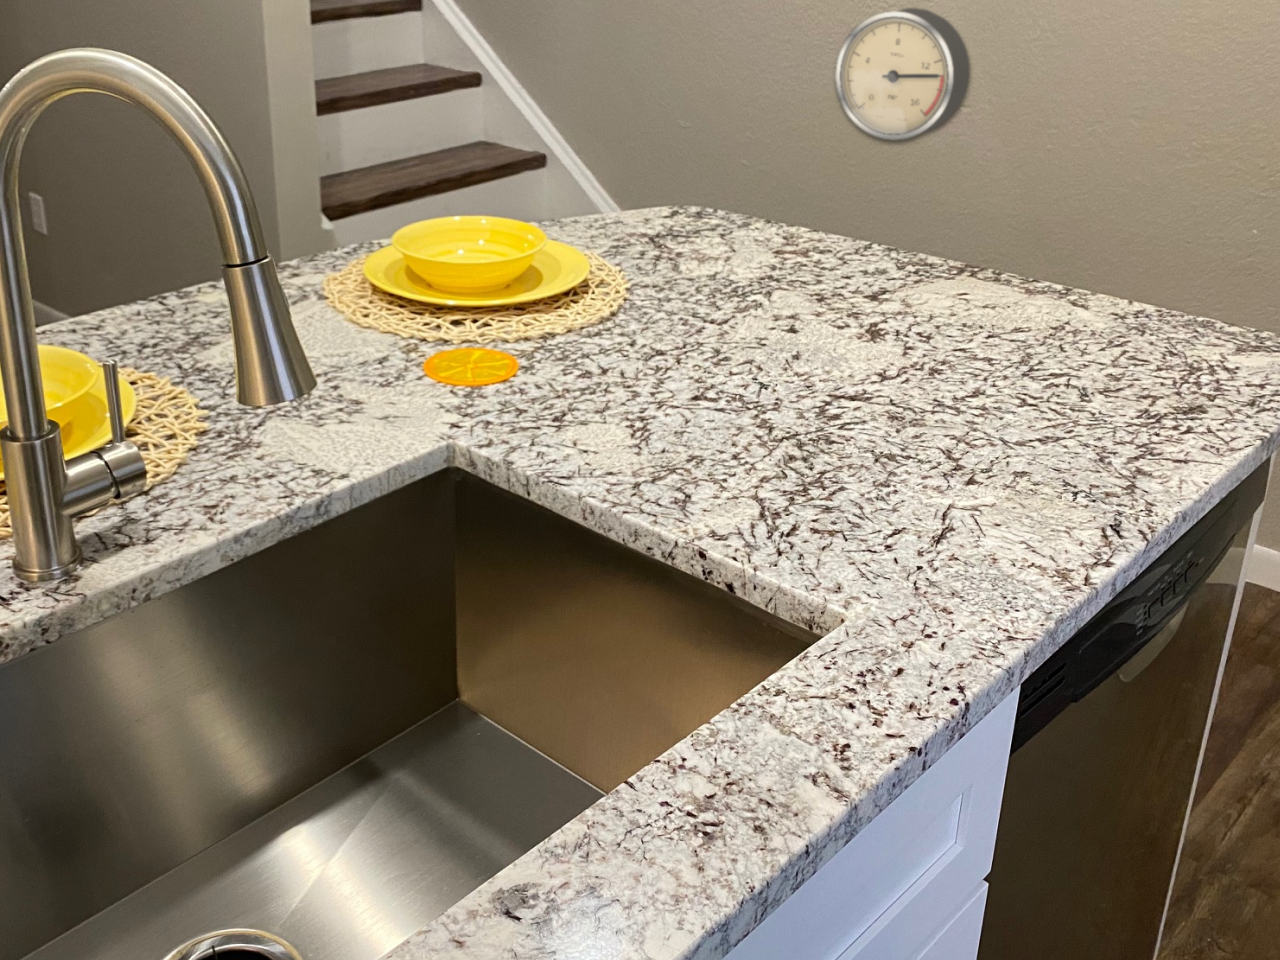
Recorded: 13 bar
